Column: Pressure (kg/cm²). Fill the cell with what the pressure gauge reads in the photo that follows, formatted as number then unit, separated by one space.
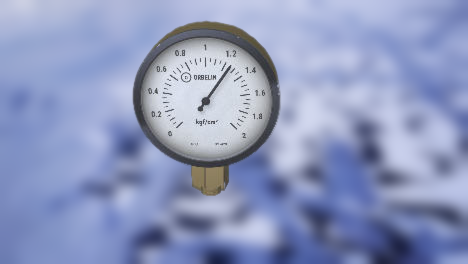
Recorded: 1.25 kg/cm²
